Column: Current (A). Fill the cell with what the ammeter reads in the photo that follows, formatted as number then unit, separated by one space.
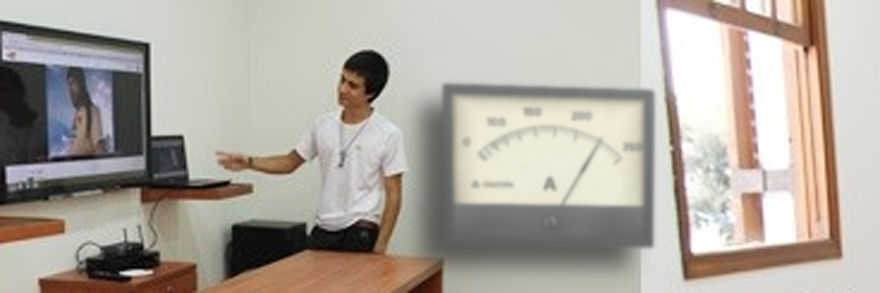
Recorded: 225 A
